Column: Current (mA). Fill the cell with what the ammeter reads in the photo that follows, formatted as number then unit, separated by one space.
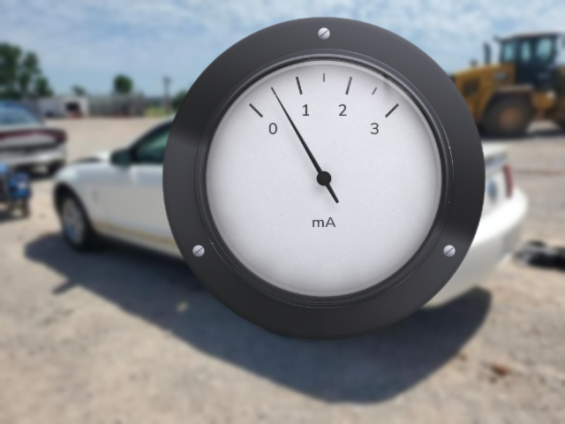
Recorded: 0.5 mA
